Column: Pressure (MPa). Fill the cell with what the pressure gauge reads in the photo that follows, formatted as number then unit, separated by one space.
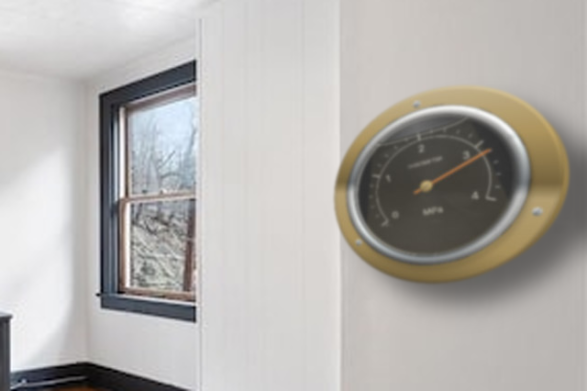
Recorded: 3.2 MPa
